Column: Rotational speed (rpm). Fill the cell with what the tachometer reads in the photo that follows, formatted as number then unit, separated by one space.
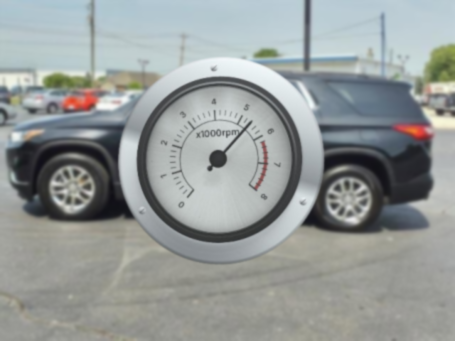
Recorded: 5400 rpm
